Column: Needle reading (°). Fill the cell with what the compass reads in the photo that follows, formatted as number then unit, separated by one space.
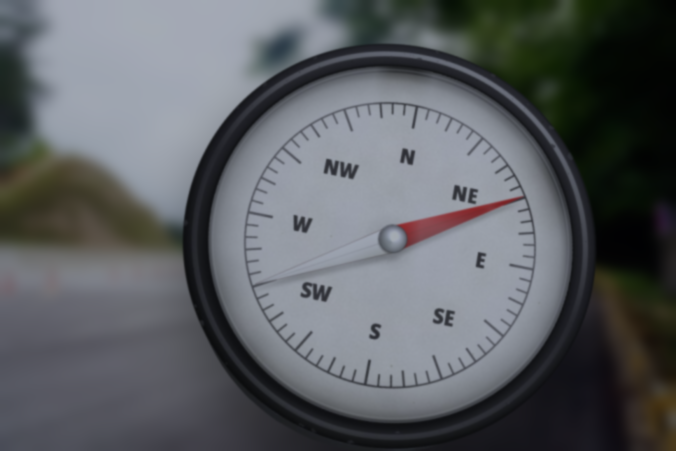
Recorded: 60 °
